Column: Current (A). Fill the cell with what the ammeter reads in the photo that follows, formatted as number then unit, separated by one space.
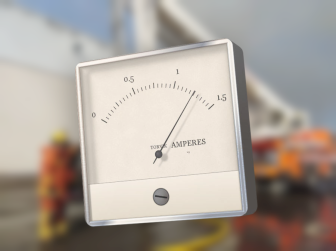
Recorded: 1.25 A
